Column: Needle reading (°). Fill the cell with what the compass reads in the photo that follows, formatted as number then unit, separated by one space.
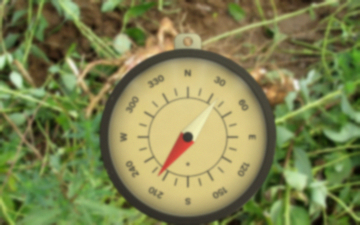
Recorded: 217.5 °
